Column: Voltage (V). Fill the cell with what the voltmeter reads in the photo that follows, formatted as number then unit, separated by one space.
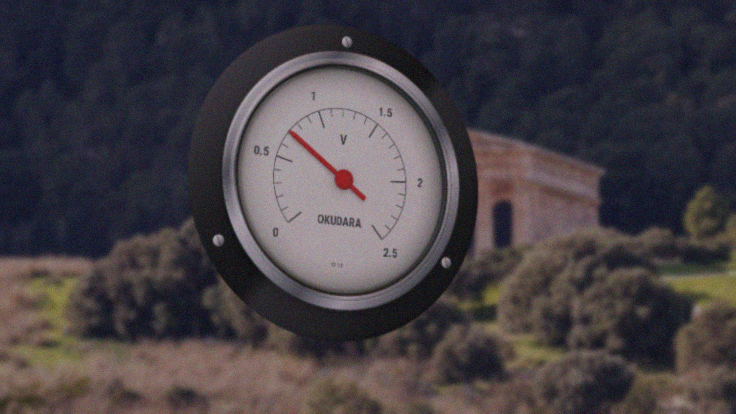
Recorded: 0.7 V
